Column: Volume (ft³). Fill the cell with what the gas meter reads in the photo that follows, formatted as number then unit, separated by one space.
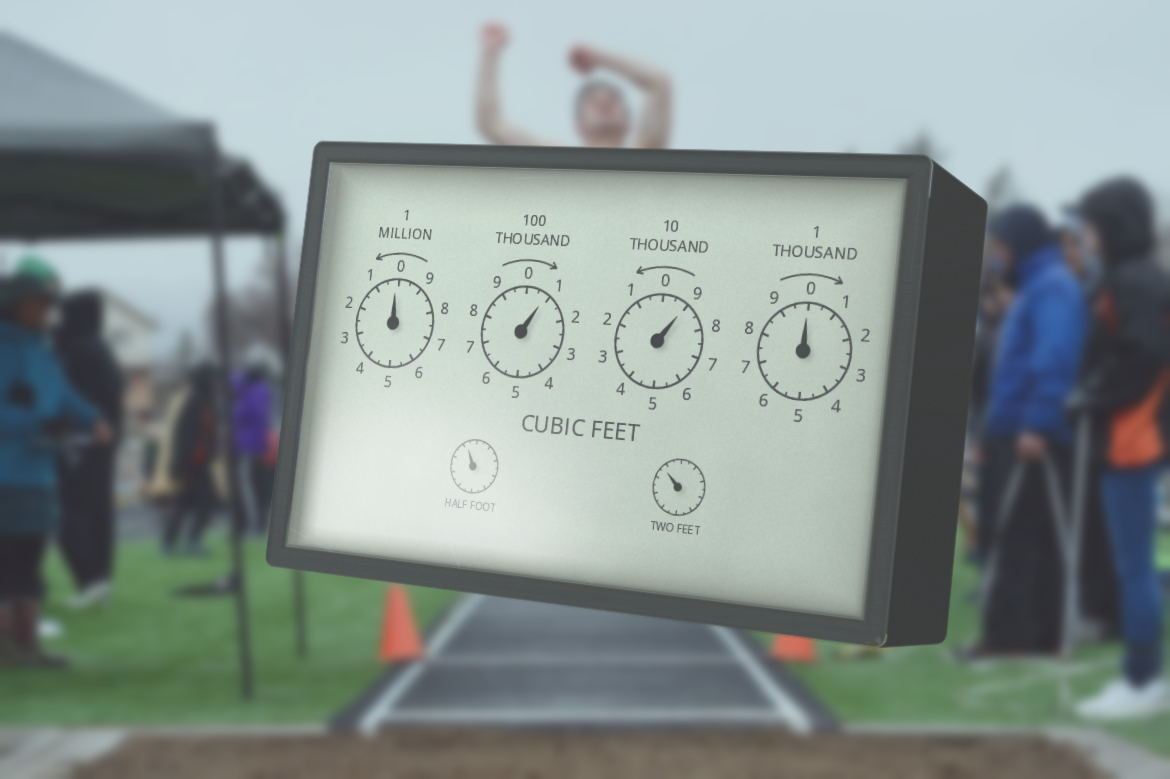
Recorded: 9000 ft³
